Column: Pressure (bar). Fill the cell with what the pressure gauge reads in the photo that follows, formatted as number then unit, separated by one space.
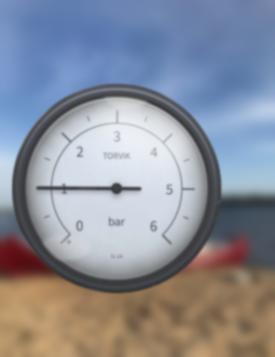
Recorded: 1 bar
